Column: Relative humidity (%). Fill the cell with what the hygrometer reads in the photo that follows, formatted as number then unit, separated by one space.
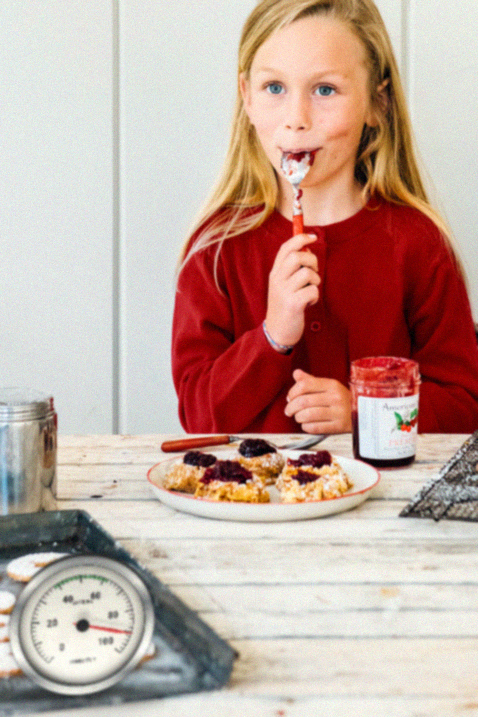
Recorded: 90 %
